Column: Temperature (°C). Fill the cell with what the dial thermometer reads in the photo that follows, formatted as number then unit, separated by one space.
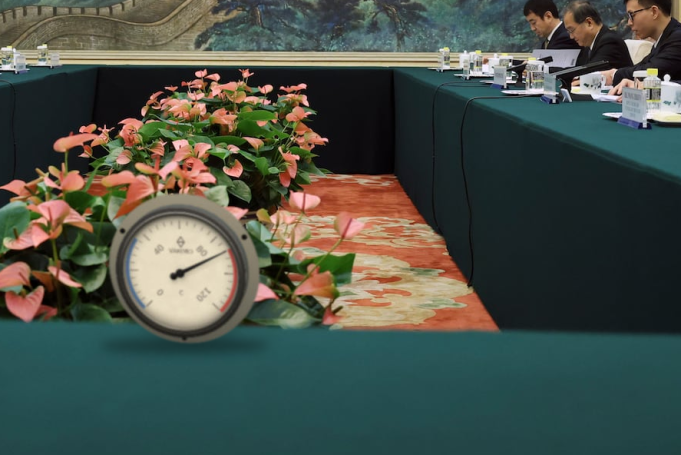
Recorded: 88 °C
